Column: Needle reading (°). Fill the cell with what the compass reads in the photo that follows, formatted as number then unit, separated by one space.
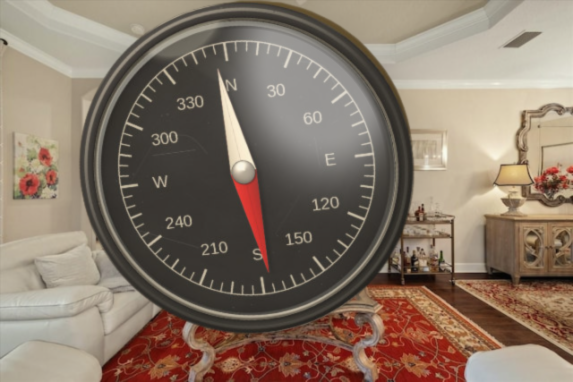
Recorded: 175 °
